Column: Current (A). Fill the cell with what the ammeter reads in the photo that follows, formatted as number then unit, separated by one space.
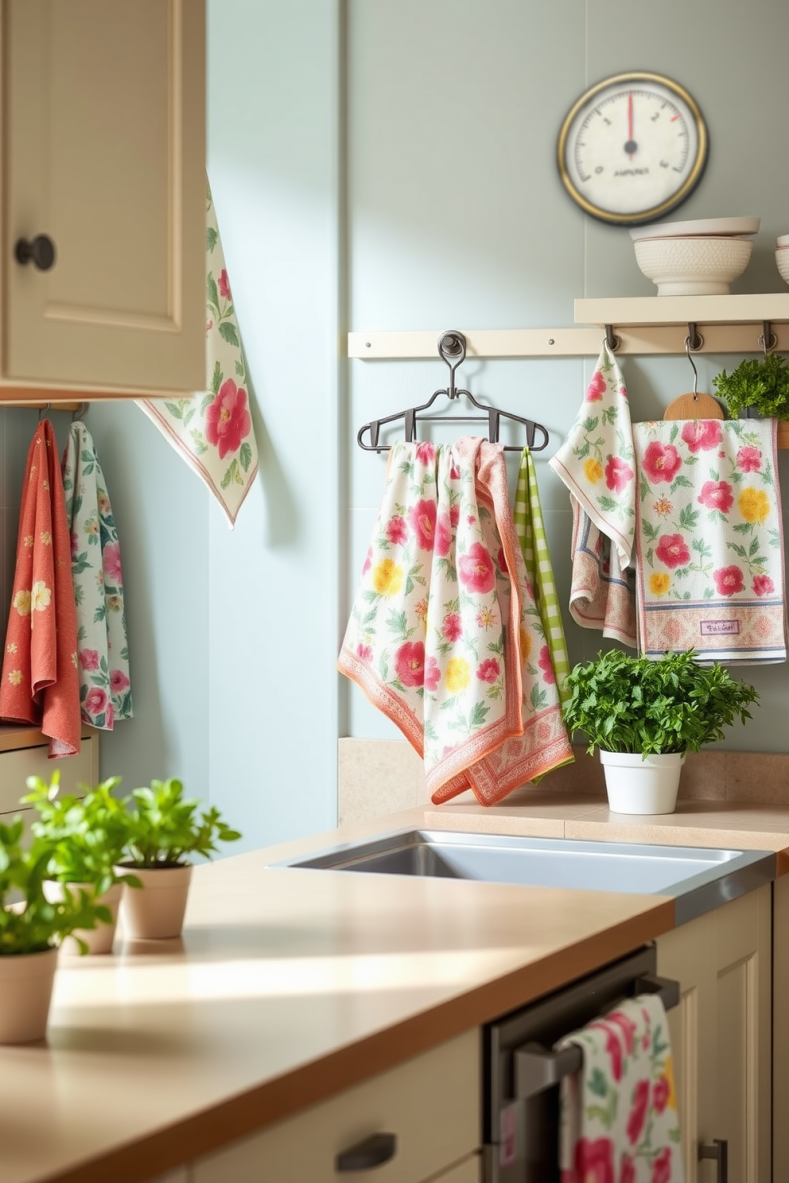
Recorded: 1.5 A
